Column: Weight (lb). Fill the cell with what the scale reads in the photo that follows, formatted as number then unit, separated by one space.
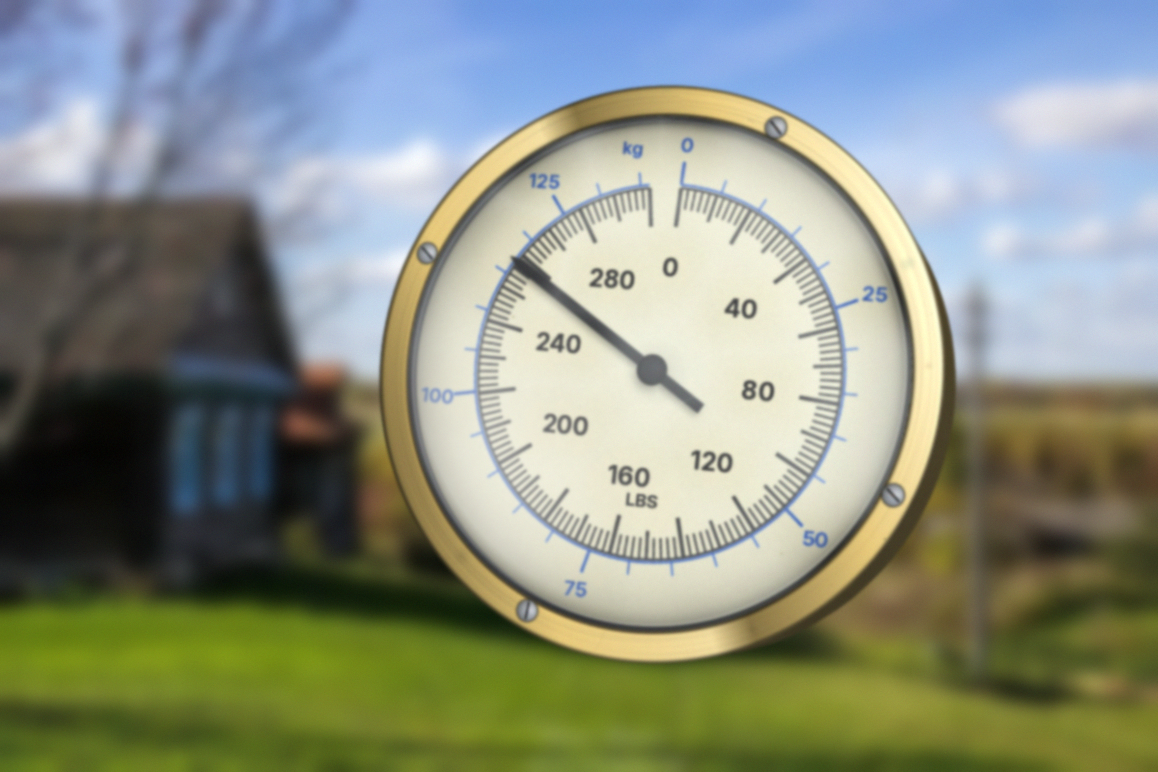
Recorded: 258 lb
